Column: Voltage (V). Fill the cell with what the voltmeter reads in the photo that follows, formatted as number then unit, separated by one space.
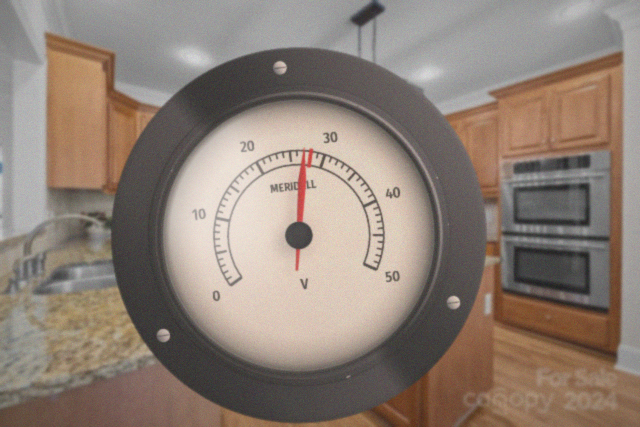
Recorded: 27 V
